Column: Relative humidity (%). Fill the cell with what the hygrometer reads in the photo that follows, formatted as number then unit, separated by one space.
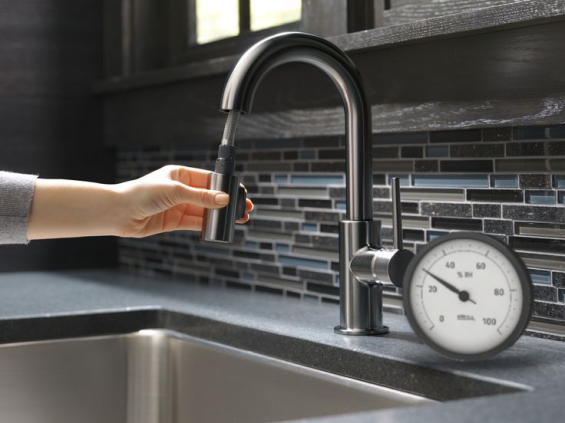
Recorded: 28 %
